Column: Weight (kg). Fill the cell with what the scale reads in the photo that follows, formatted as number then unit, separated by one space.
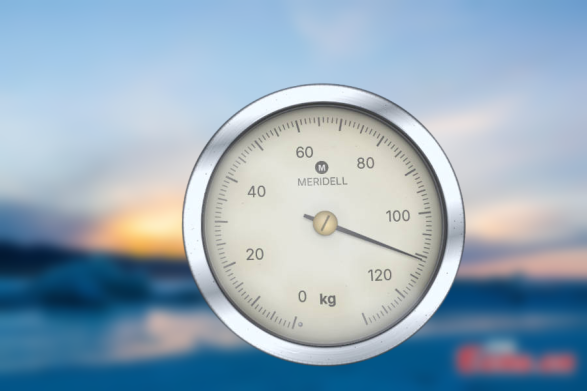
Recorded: 111 kg
